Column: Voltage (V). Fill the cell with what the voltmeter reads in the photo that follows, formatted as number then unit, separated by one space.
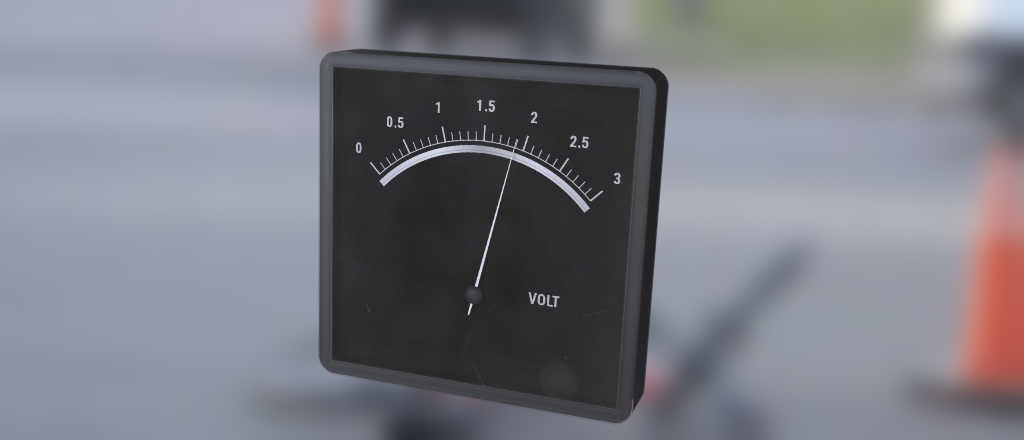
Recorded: 1.9 V
